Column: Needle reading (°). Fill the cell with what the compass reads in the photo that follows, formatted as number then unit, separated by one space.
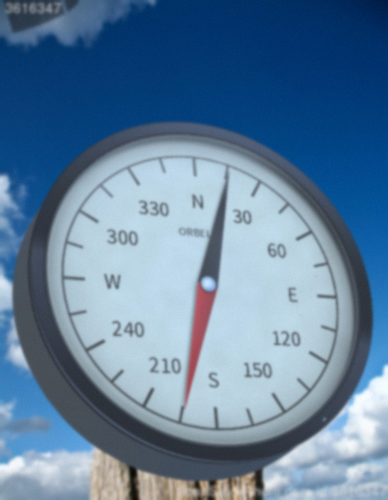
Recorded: 195 °
